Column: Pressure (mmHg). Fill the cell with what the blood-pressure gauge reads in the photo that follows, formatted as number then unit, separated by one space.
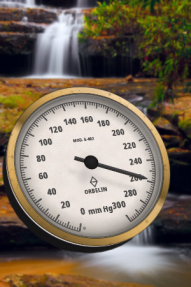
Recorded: 260 mmHg
